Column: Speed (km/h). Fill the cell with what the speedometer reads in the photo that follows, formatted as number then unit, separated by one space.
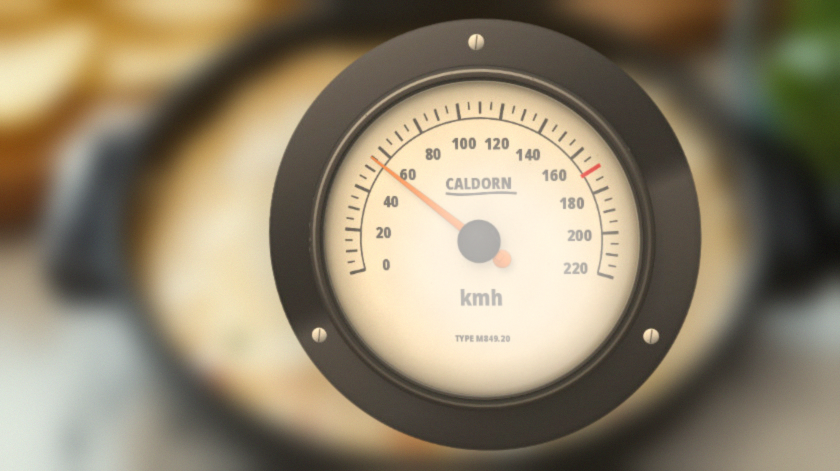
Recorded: 55 km/h
